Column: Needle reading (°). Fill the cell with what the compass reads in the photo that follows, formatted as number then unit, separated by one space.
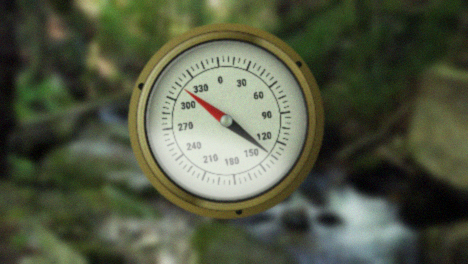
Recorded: 315 °
